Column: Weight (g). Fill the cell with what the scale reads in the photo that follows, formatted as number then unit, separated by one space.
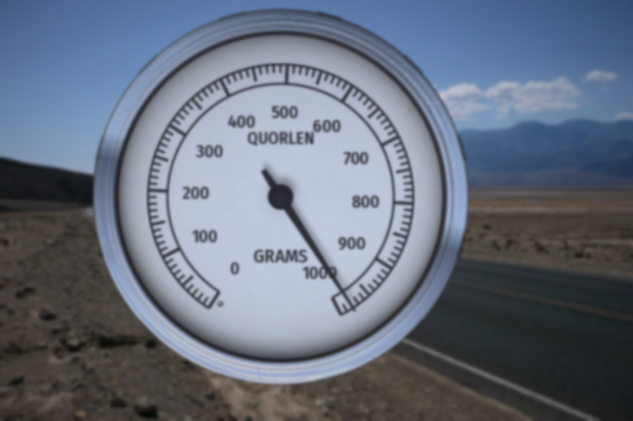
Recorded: 980 g
